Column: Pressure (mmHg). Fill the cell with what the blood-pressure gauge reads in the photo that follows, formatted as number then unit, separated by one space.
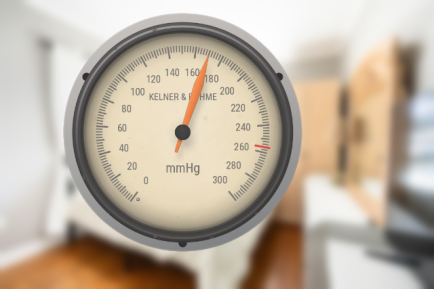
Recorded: 170 mmHg
